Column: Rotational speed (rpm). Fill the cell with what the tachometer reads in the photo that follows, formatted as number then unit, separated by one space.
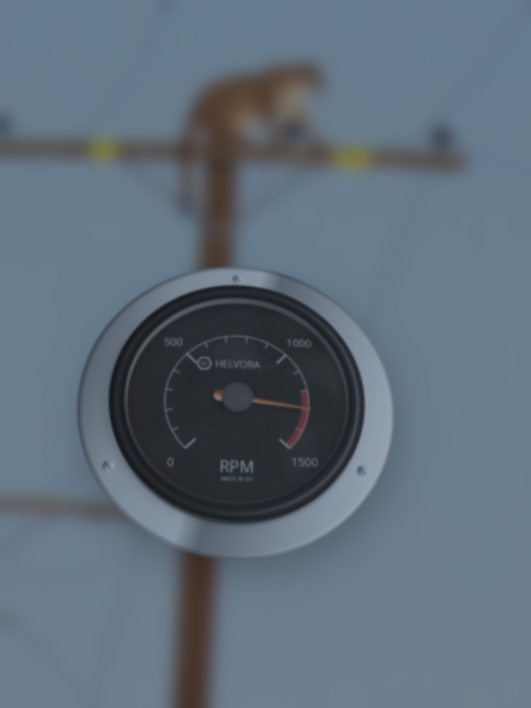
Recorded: 1300 rpm
